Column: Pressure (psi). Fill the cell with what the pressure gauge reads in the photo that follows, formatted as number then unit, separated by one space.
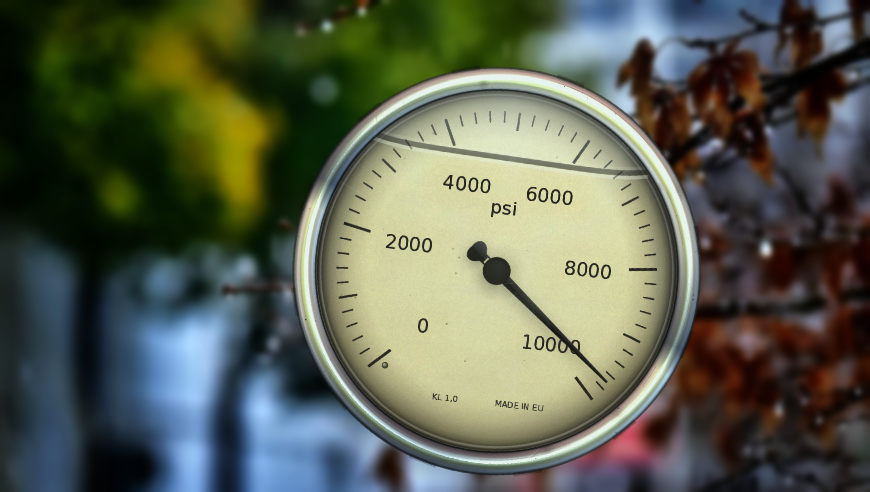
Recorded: 9700 psi
